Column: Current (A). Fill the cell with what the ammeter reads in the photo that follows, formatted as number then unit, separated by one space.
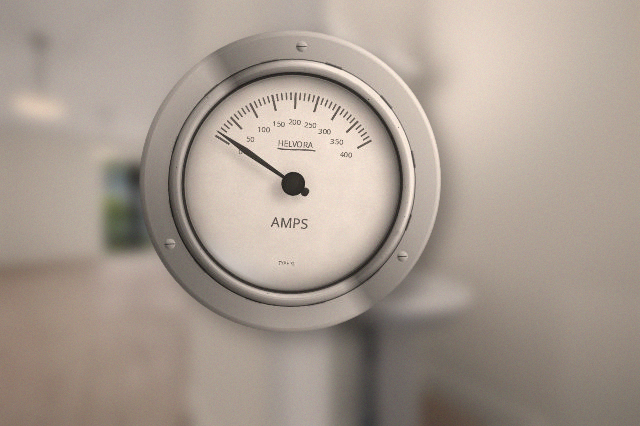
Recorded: 10 A
